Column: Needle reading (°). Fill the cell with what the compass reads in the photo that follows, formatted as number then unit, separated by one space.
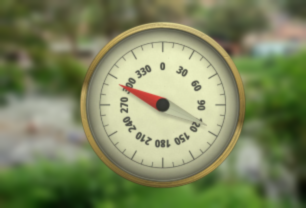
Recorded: 295 °
